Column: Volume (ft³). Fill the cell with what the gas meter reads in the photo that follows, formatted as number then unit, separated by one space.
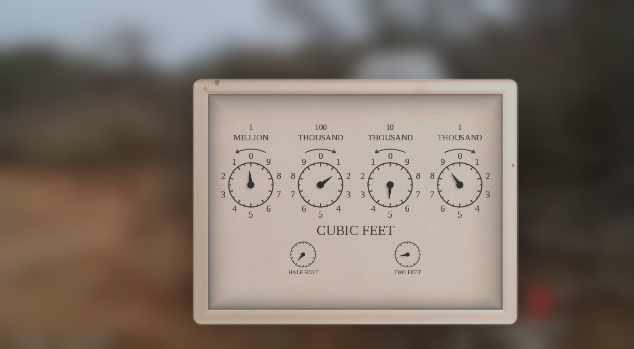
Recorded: 14900 ft³
